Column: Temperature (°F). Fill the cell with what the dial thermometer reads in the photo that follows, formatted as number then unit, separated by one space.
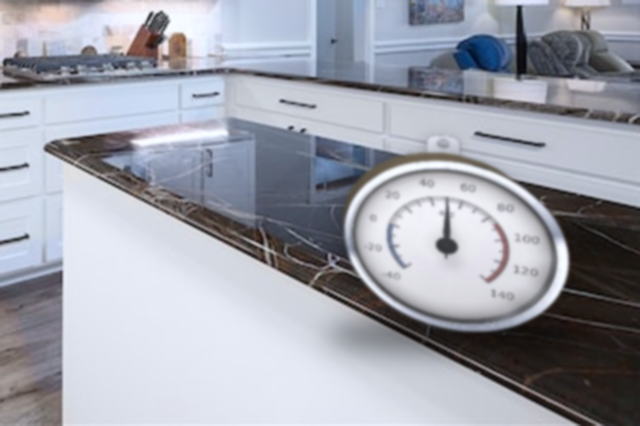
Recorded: 50 °F
